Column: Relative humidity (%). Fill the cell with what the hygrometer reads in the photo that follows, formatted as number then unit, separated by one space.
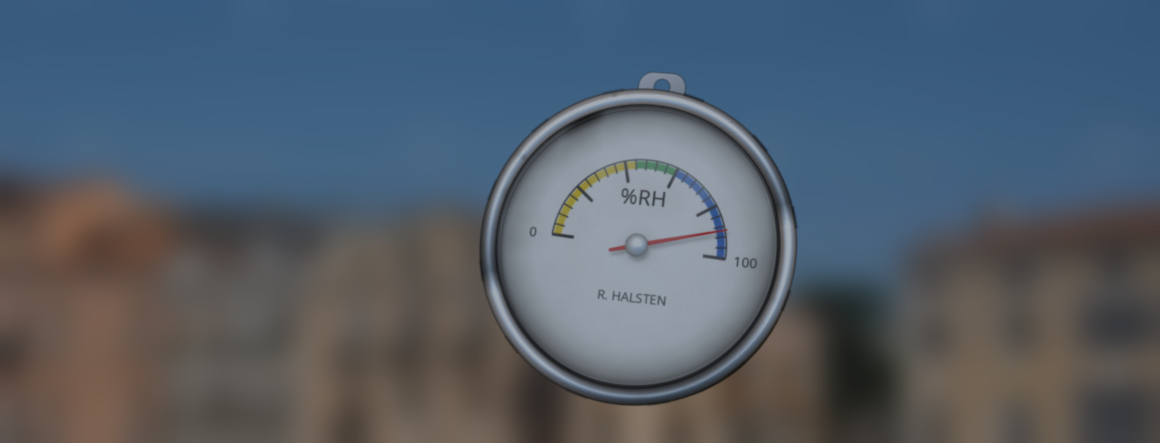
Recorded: 90 %
